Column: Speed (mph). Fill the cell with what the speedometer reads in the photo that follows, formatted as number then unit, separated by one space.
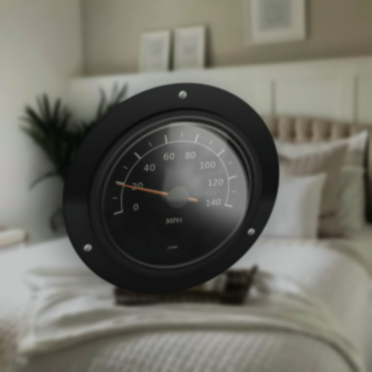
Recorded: 20 mph
